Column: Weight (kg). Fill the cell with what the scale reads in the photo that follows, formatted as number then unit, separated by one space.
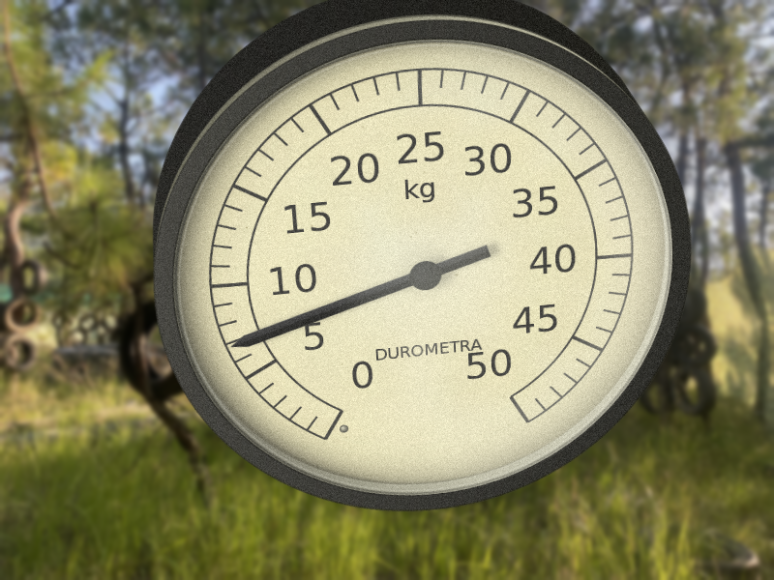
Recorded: 7 kg
